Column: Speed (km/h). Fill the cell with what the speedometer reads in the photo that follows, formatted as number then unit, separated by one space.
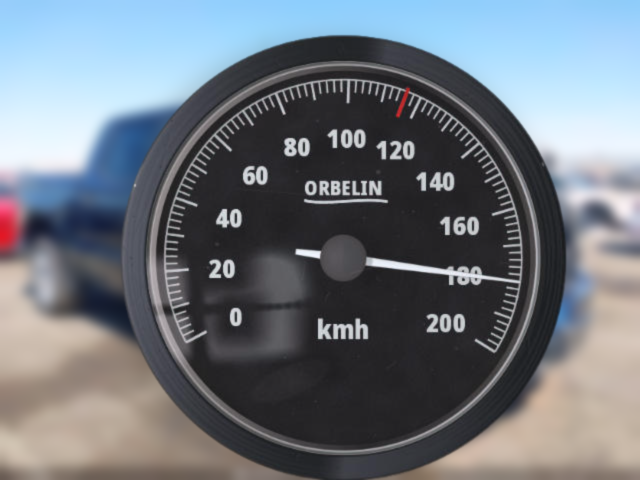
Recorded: 180 km/h
